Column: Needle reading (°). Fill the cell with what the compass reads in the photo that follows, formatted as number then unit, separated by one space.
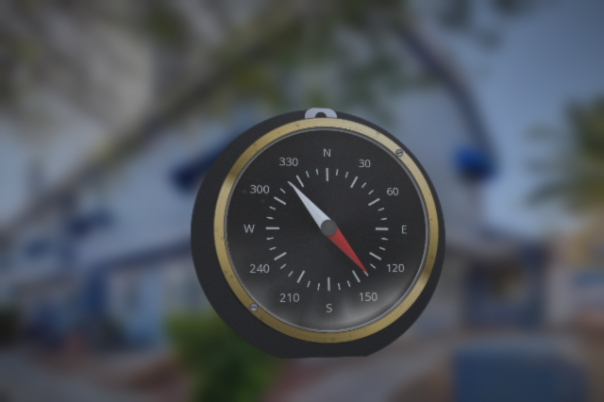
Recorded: 140 °
